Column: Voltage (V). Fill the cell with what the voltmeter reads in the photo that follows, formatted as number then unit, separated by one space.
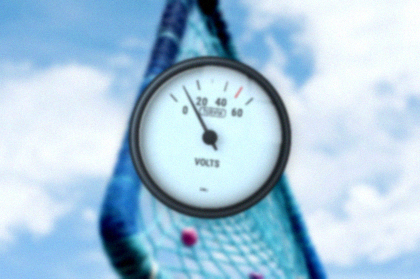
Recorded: 10 V
